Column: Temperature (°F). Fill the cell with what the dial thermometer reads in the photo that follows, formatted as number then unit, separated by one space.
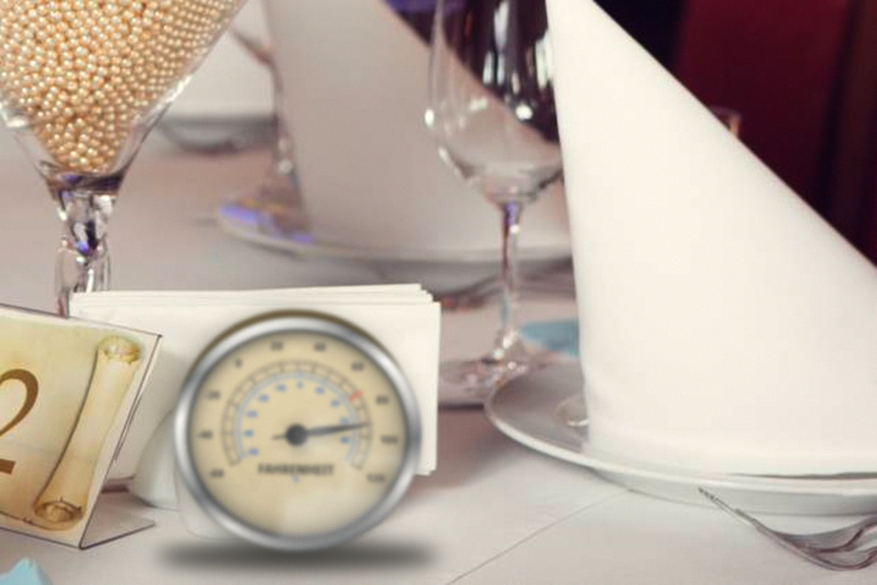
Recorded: 90 °F
